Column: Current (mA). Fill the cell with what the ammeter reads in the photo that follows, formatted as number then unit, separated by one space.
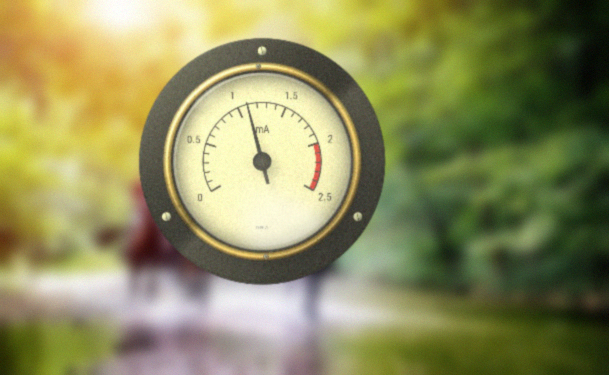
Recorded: 1.1 mA
